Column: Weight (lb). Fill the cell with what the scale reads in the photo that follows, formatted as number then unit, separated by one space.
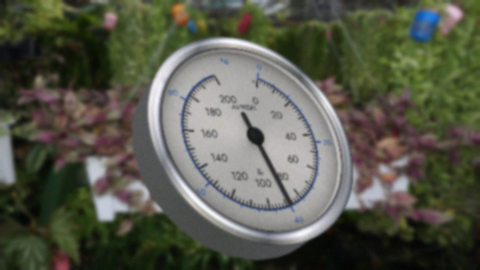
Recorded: 90 lb
